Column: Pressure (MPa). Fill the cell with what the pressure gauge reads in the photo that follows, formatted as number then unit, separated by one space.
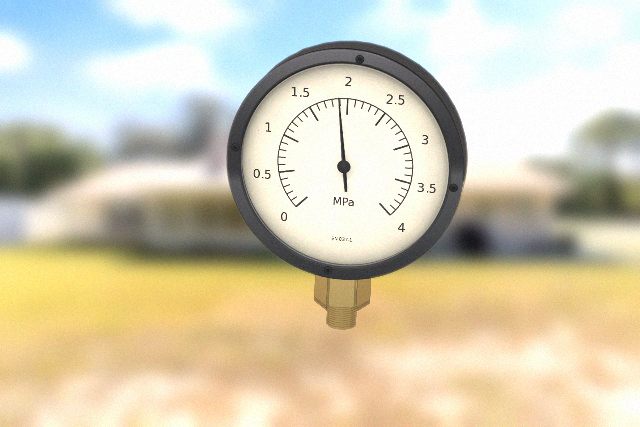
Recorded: 1.9 MPa
